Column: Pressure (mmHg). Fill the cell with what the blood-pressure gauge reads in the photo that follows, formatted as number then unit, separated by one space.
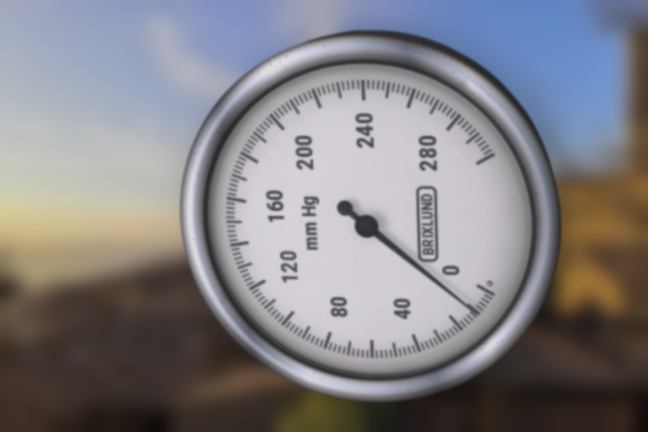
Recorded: 10 mmHg
